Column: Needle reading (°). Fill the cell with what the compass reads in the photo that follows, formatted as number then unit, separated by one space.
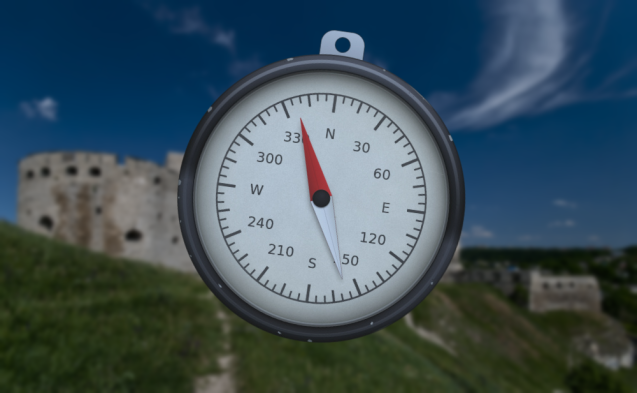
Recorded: 337.5 °
